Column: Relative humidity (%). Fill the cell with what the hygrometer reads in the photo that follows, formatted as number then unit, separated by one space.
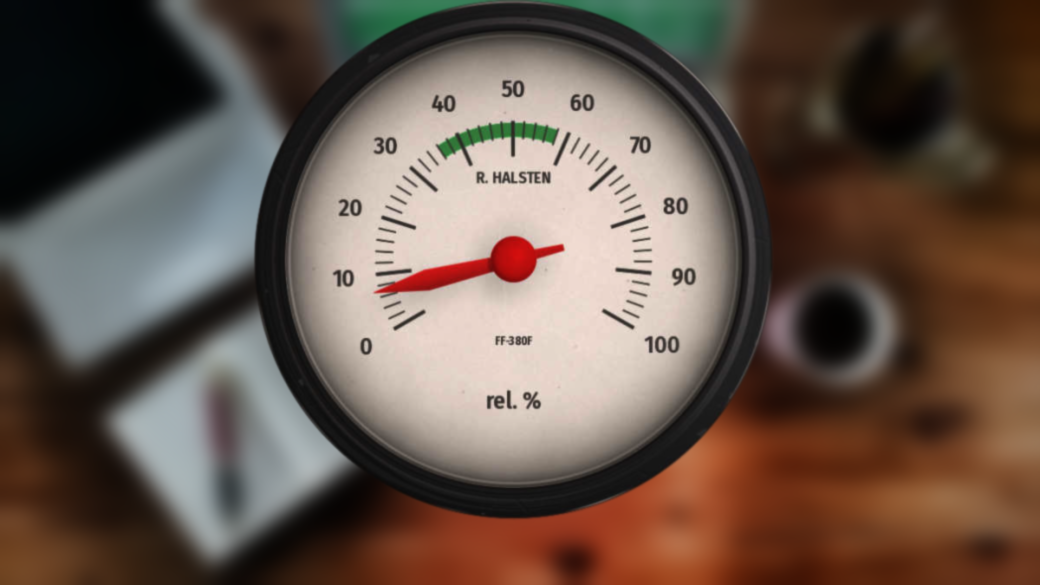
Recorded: 7 %
